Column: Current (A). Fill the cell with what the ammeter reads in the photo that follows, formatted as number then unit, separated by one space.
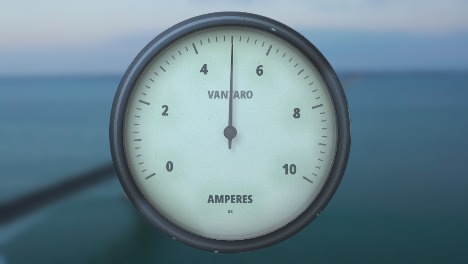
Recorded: 5 A
